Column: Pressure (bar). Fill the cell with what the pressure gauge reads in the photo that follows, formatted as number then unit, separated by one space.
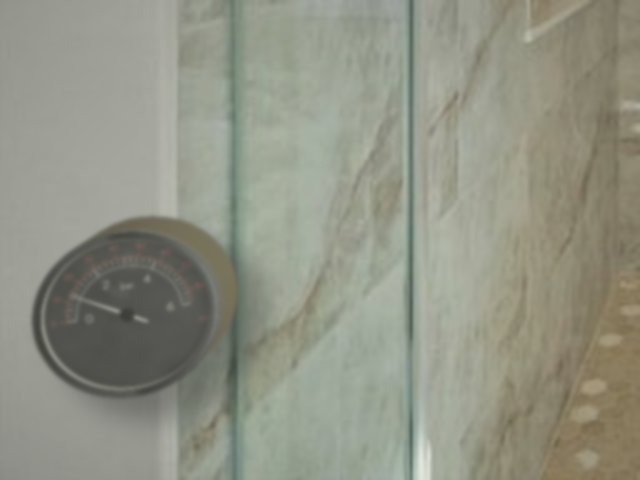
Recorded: 1 bar
